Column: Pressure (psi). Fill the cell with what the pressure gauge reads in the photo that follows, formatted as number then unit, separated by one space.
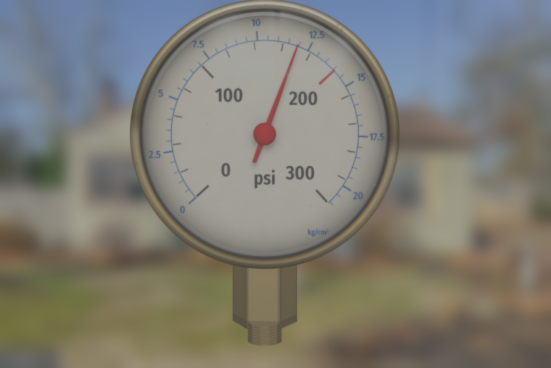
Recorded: 170 psi
